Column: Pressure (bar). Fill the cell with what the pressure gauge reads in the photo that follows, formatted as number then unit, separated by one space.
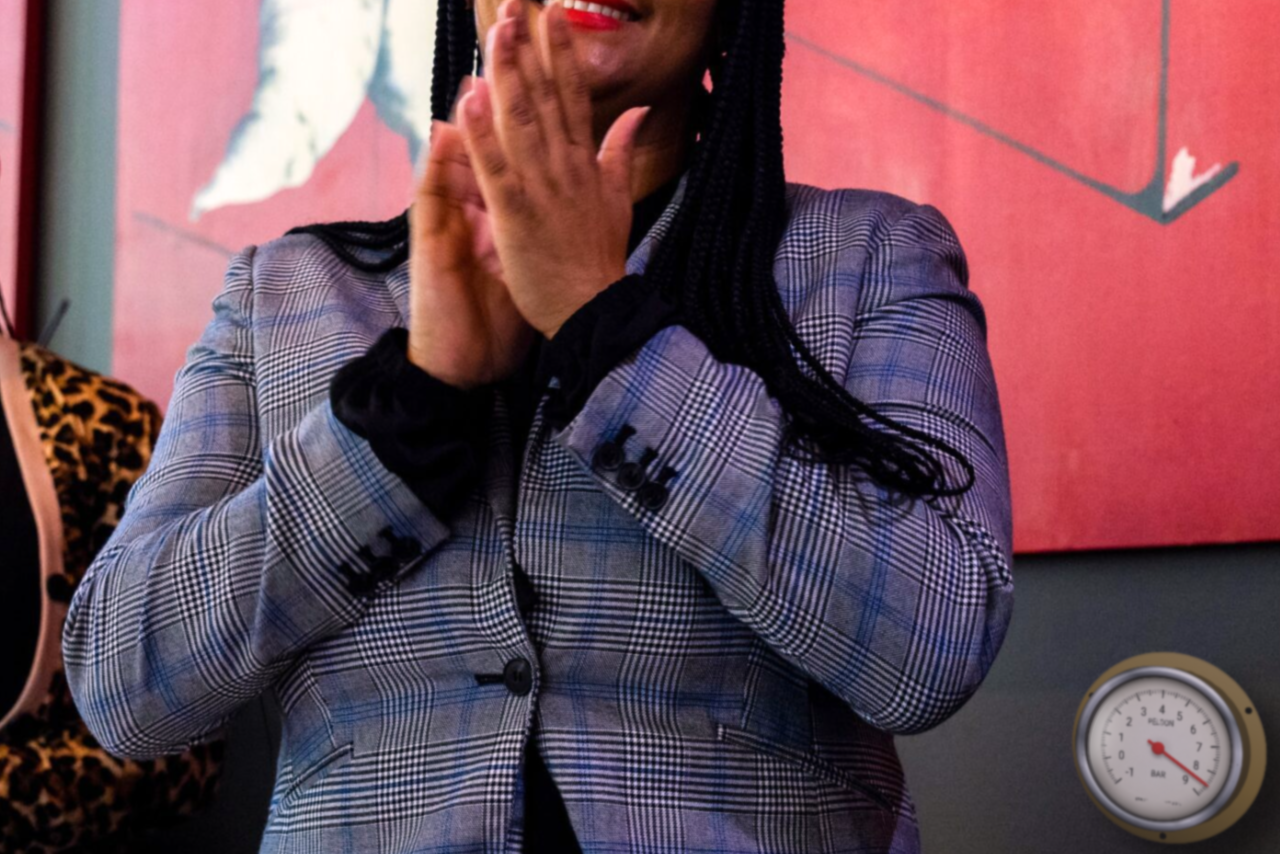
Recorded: 8.5 bar
